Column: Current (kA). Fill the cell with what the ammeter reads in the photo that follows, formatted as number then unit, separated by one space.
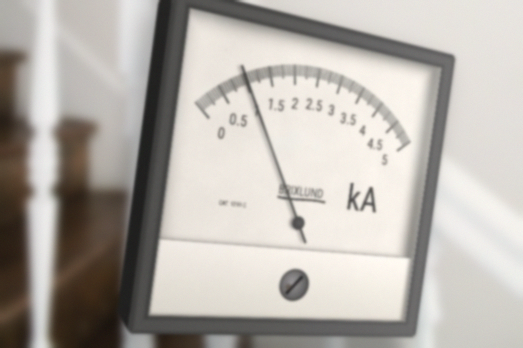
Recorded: 1 kA
